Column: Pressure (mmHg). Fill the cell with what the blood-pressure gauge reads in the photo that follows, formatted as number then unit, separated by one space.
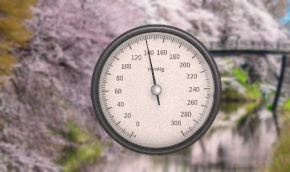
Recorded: 140 mmHg
